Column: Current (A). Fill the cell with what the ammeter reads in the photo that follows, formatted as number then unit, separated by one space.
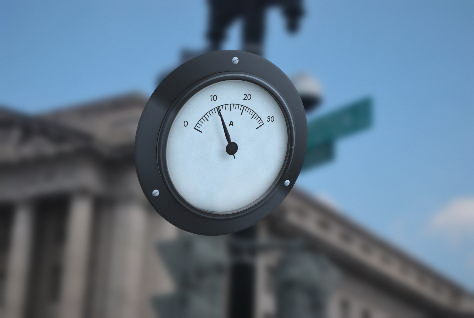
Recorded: 10 A
